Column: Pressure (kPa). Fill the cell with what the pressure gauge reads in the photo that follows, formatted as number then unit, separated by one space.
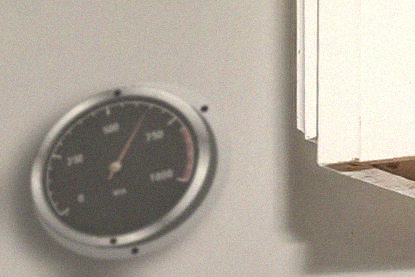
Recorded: 650 kPa
